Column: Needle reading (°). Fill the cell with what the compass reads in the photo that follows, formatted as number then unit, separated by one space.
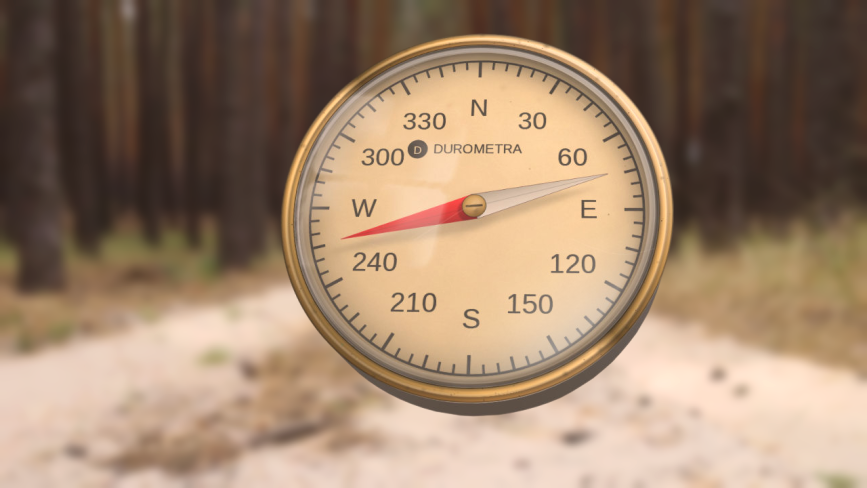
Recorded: 255 °
